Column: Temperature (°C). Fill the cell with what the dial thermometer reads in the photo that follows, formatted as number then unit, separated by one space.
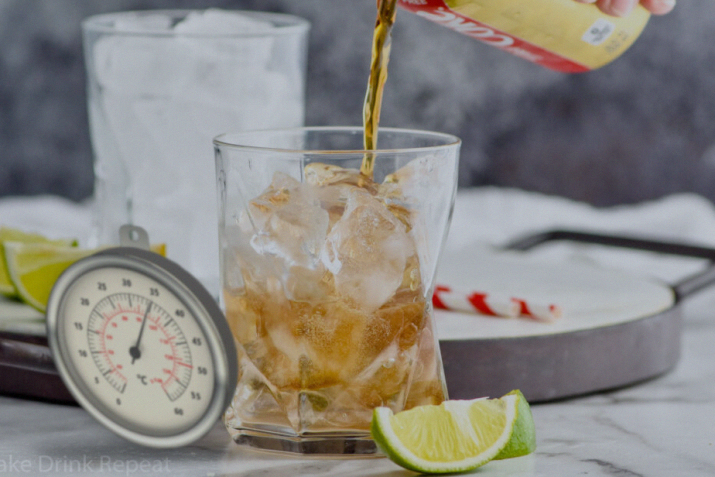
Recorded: 35 °C
